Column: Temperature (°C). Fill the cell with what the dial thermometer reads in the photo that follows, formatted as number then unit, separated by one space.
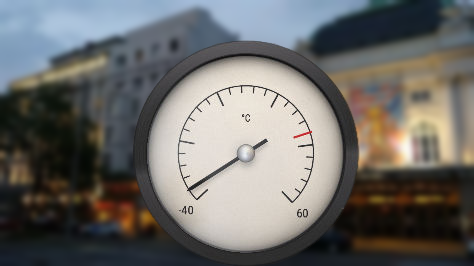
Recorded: -36 °C
